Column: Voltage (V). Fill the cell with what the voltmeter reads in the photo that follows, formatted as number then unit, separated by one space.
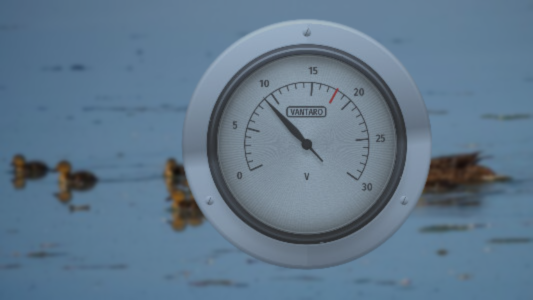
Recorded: 9 V
